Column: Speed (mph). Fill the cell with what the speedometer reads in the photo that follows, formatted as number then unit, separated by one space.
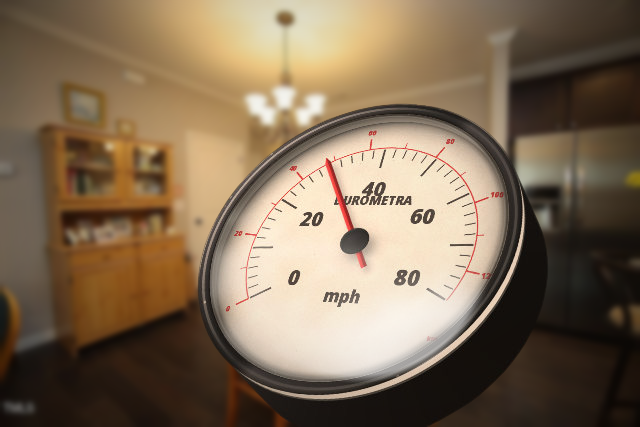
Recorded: 30 mph
